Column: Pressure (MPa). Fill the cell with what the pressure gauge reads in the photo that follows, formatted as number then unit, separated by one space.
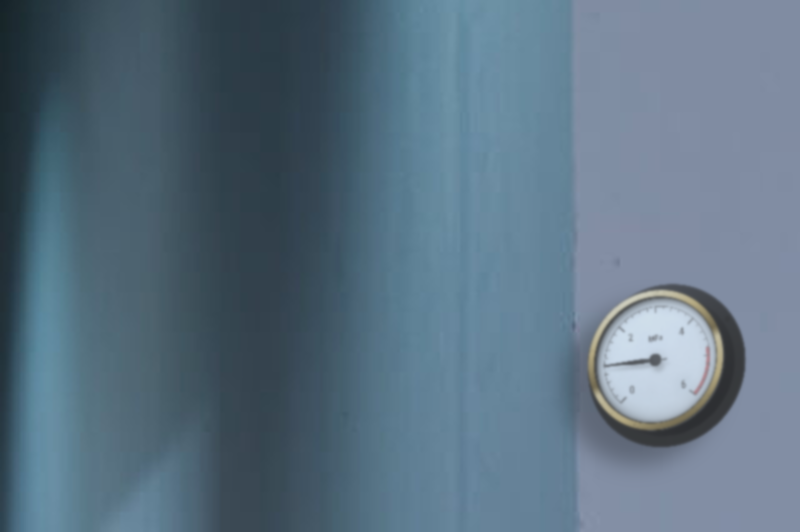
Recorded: 1 MPa
